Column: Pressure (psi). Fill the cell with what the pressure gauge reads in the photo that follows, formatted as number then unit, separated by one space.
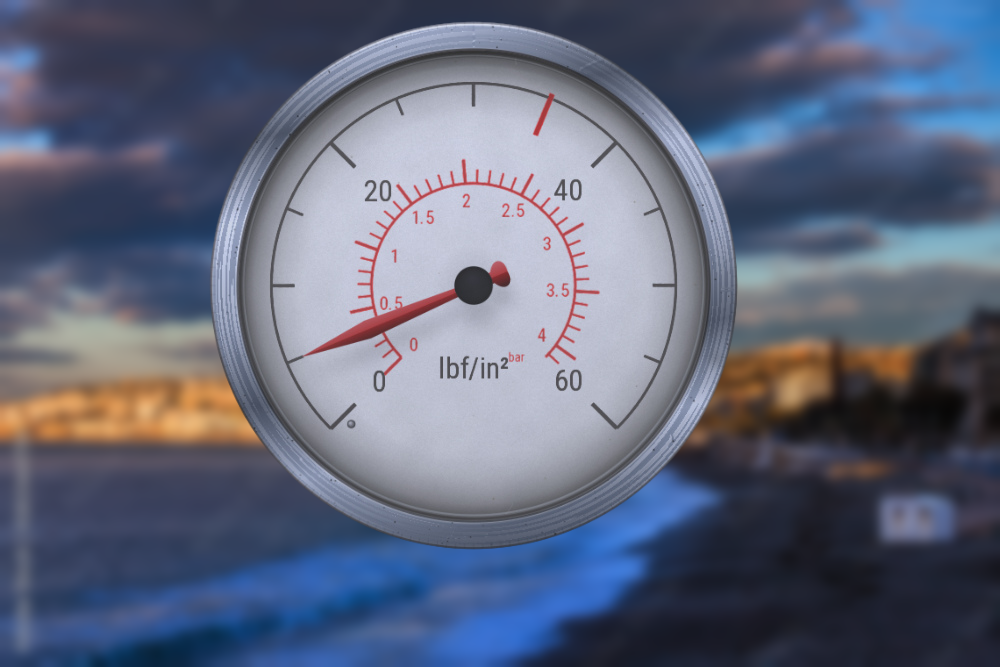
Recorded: 5 psi
